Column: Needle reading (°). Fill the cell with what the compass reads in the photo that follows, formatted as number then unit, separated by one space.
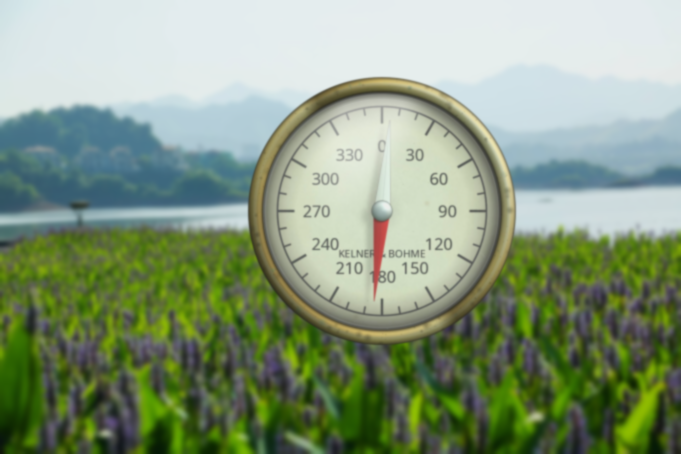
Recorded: 185 °
